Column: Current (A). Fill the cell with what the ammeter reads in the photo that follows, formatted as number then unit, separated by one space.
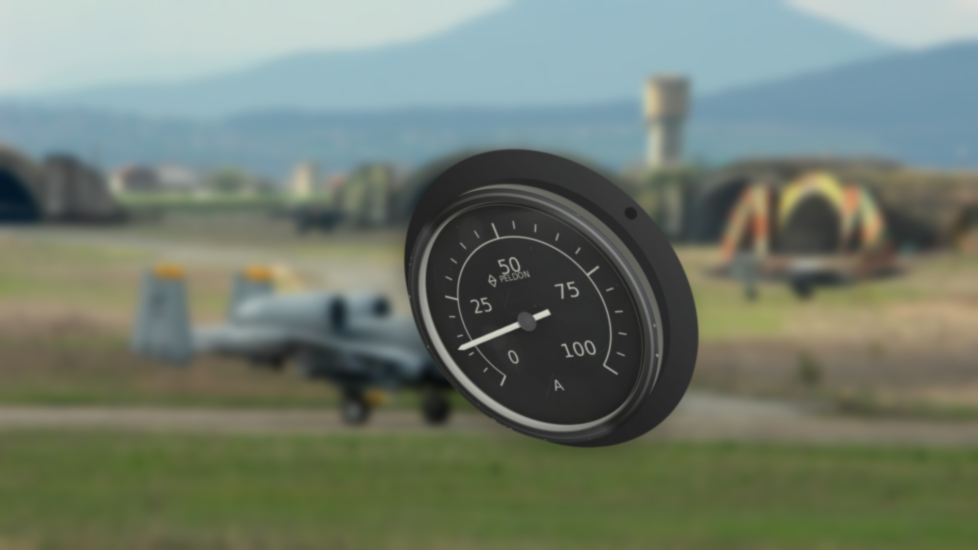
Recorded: 12.5 A
